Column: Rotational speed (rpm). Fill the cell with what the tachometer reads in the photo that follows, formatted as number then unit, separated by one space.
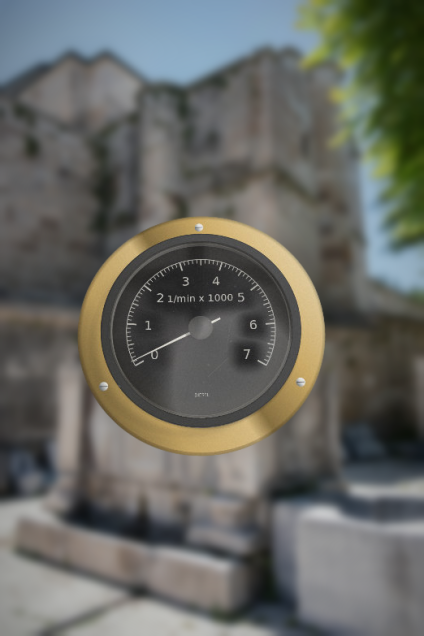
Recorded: 100 rpm
